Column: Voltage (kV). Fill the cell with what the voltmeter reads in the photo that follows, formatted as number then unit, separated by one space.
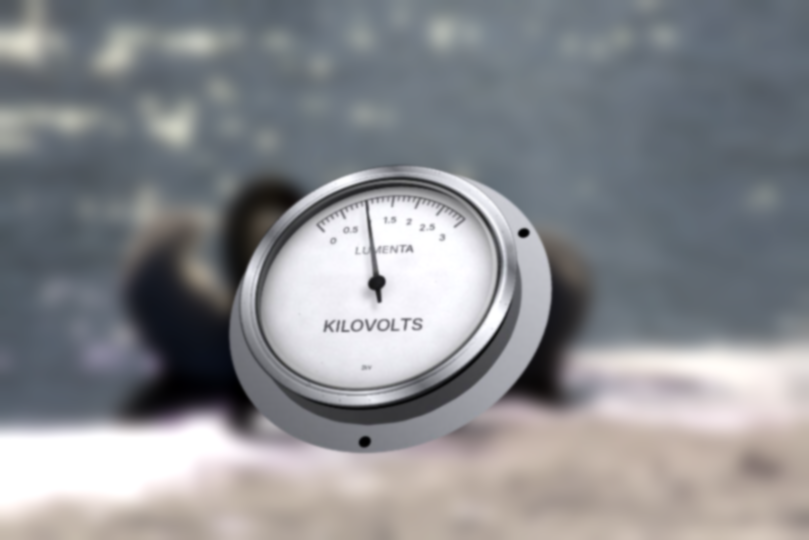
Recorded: 1 kV
